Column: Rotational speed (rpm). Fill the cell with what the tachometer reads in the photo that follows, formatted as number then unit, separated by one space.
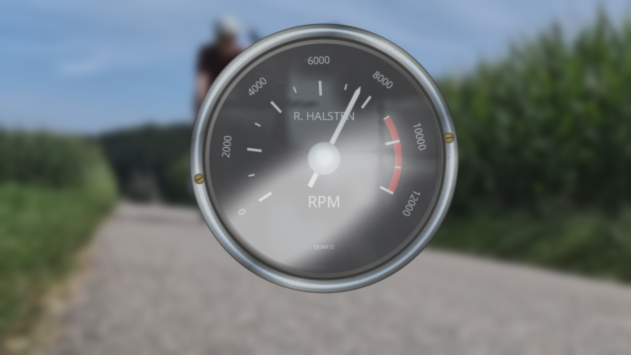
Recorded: 7500 rpm
